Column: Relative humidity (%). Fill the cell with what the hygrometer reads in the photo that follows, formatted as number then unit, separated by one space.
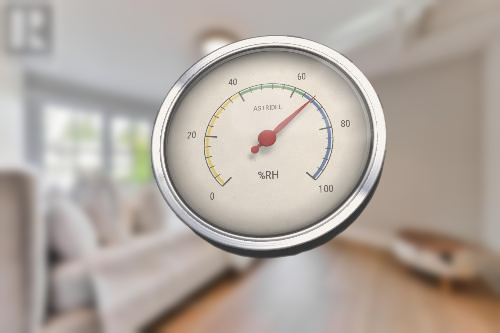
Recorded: 68 %
